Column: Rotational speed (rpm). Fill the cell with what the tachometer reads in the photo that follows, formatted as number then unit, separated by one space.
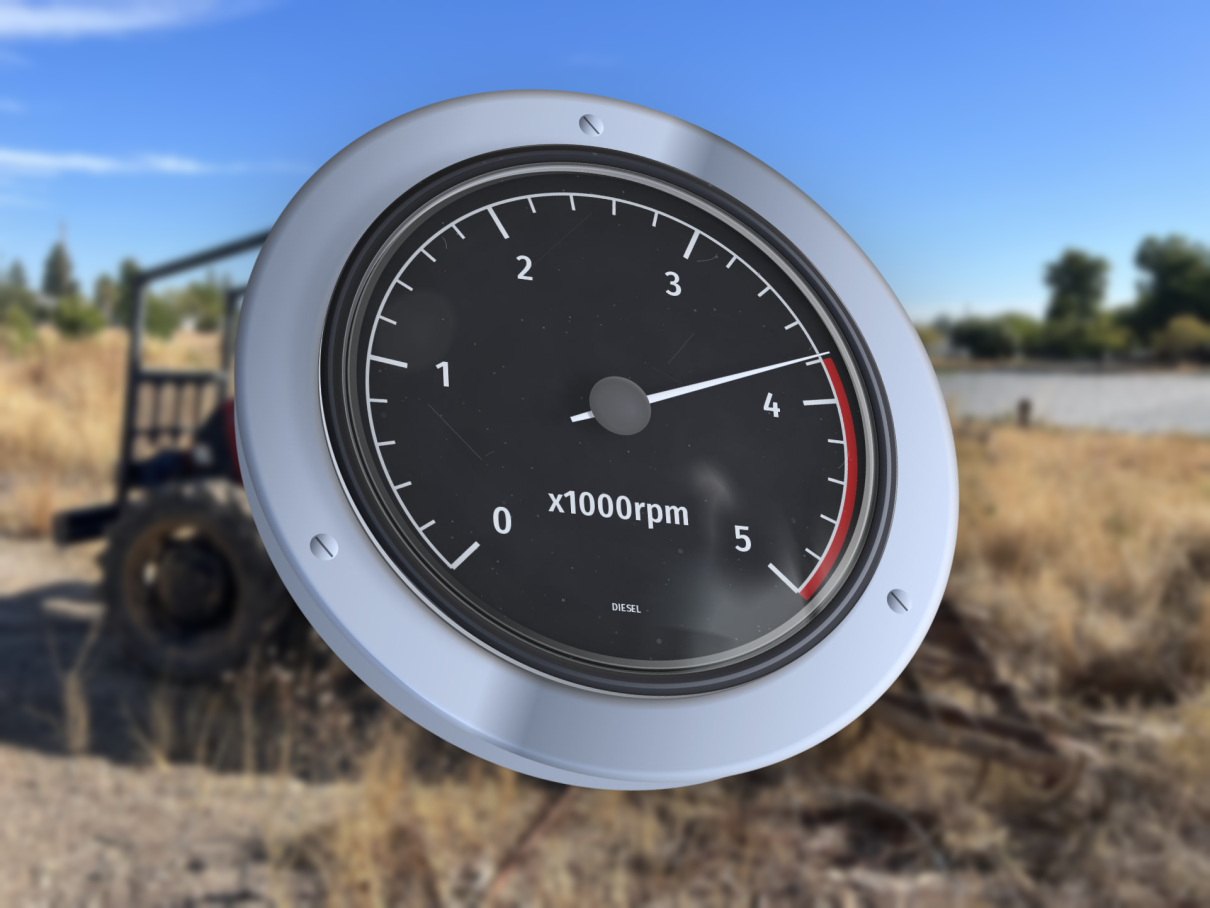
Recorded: 3800 rpm
